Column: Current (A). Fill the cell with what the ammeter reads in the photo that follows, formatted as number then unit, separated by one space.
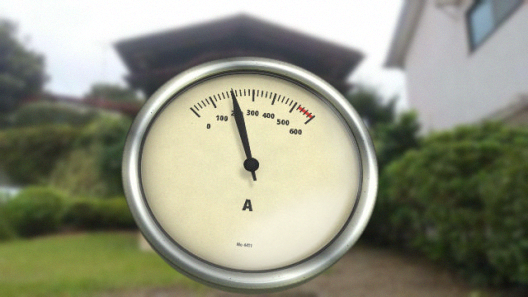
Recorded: 200 A
